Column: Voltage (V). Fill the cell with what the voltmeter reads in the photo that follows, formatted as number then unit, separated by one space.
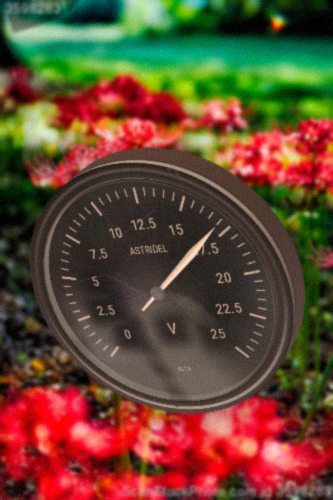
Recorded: 17 V
